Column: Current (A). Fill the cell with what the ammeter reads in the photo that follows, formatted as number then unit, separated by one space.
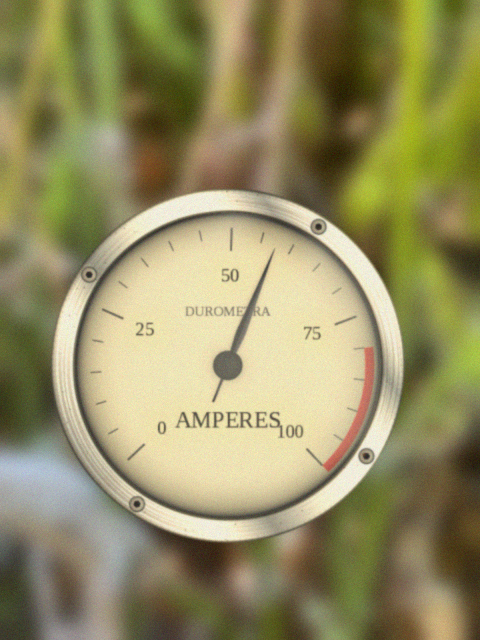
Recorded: 57.5 A
